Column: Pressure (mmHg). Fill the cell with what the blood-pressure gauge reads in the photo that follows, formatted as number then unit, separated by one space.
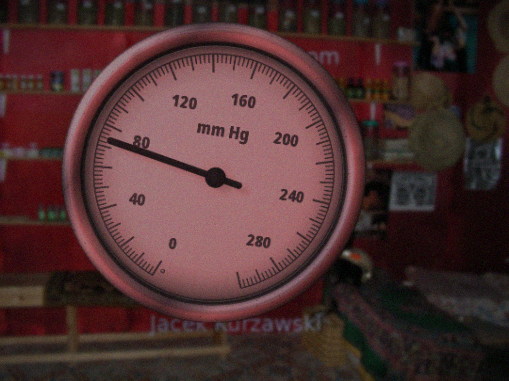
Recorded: 74 mmHg
